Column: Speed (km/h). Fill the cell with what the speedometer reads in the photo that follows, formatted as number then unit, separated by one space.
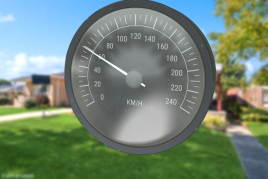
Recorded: 60 km/h
